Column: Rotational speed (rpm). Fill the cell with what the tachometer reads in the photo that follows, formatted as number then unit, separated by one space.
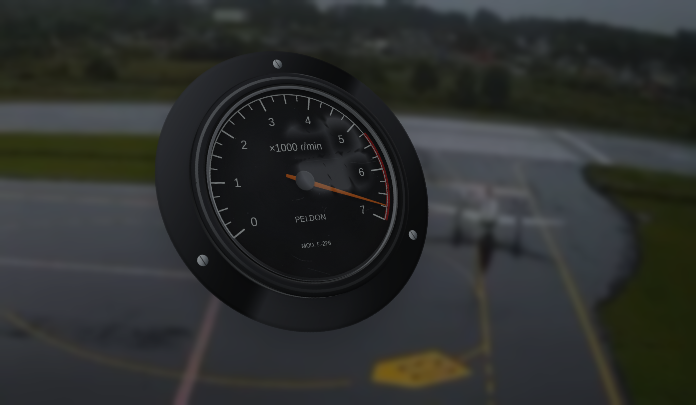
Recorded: 6750 rpm
